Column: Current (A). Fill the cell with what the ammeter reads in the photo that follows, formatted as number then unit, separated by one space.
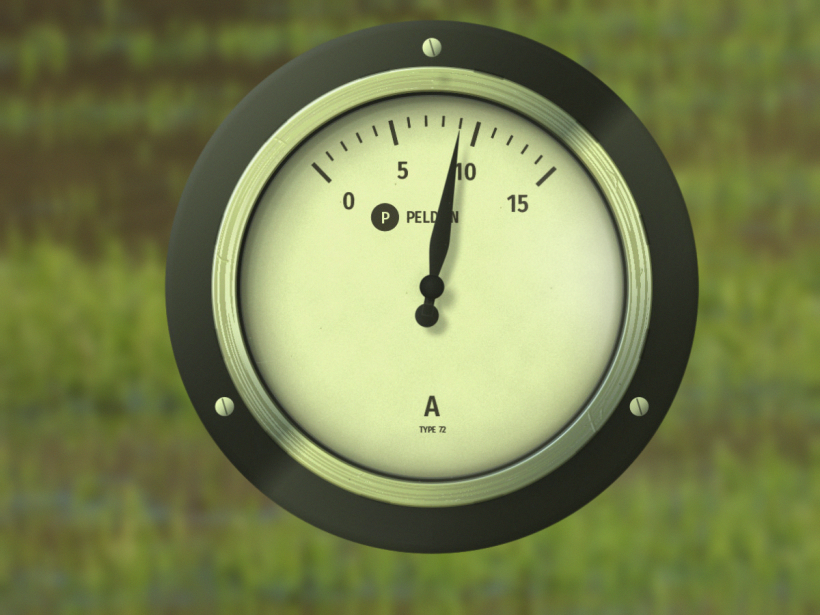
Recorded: 9 A
